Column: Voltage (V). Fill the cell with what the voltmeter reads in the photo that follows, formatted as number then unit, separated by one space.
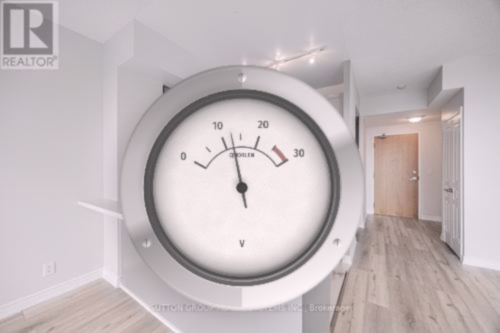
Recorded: 12.5 V
